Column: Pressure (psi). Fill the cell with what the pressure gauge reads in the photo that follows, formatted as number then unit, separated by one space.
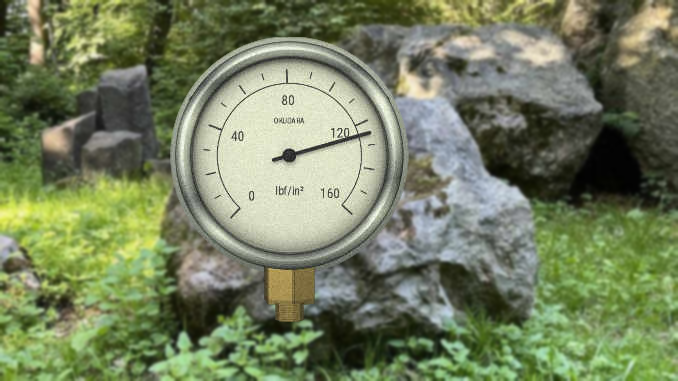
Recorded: 125 psi
